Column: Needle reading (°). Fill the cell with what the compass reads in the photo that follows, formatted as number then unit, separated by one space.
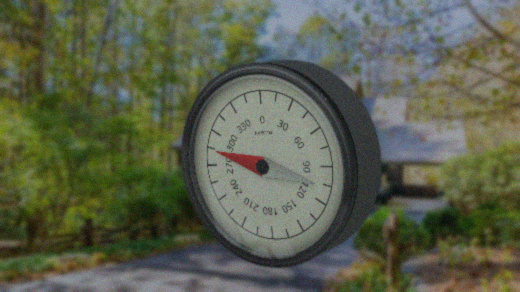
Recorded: 285 °
